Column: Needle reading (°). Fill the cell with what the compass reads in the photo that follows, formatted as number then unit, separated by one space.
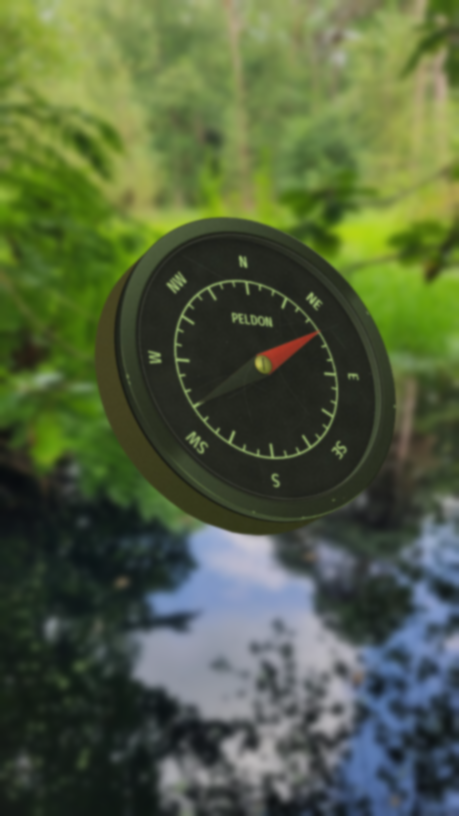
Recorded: 60 °
